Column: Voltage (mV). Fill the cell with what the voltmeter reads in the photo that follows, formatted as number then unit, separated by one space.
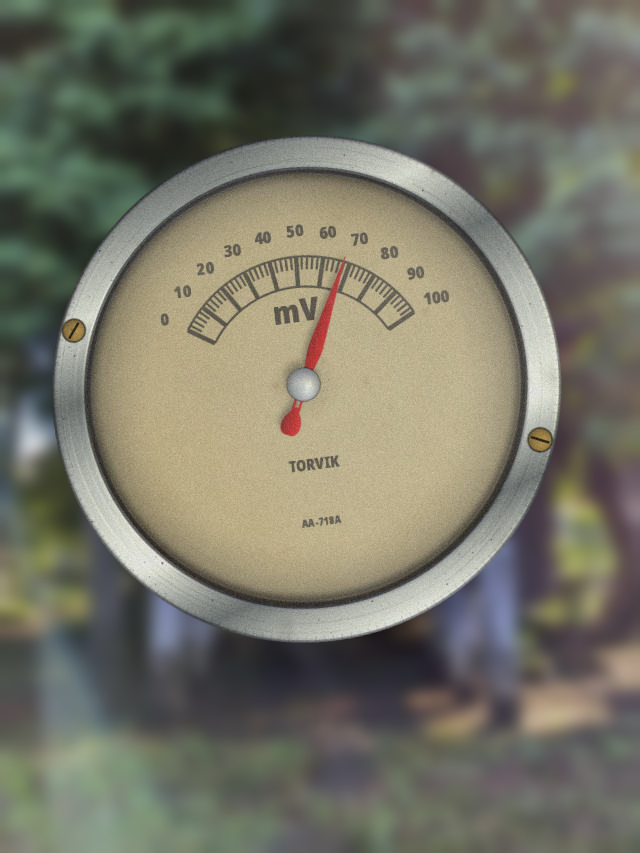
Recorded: 68 mV
